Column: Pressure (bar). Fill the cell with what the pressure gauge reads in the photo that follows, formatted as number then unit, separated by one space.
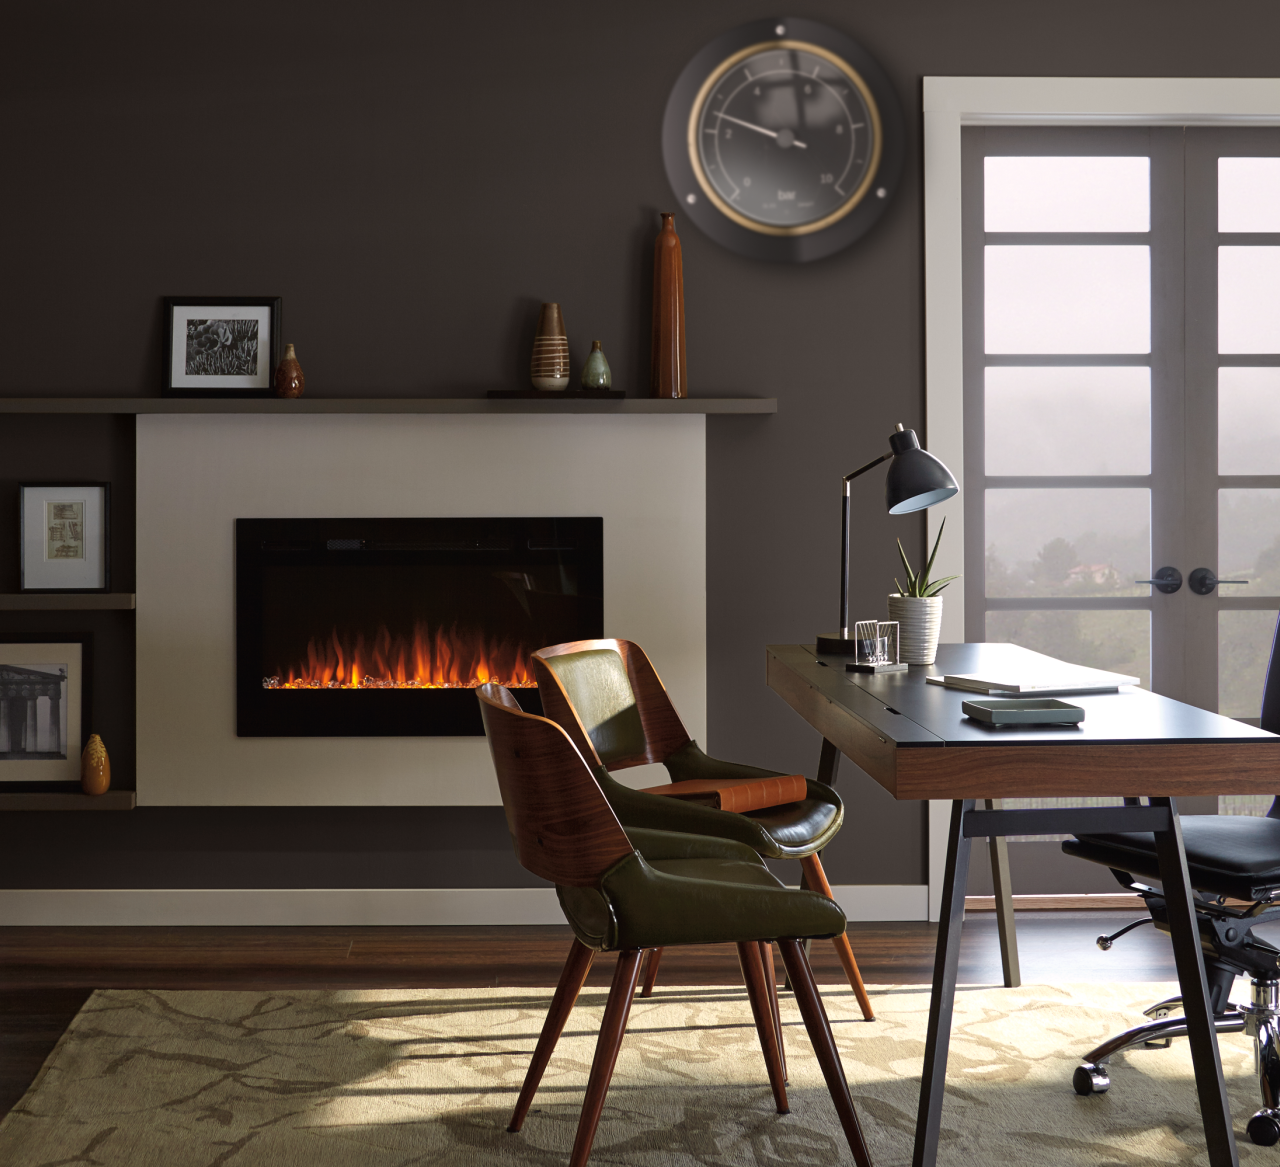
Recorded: 2.5 bar
